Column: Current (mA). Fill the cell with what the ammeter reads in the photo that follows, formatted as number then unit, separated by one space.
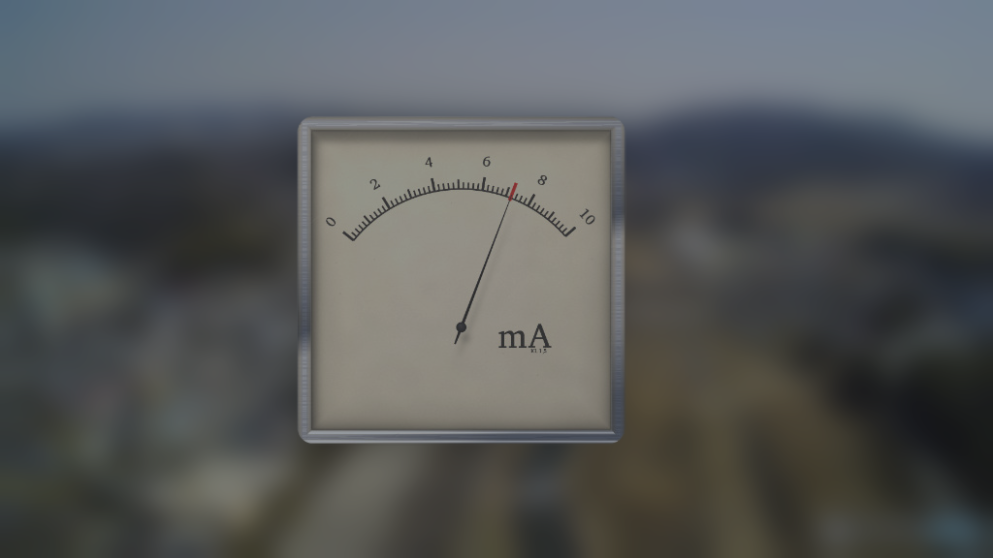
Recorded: 7.2 mA
